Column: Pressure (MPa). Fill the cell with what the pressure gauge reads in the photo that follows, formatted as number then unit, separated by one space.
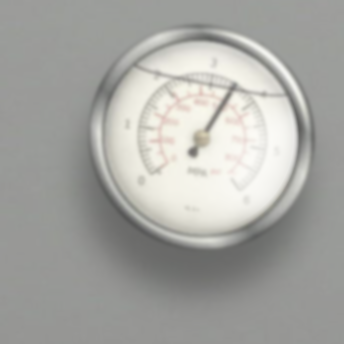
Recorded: 3.5 MPa
